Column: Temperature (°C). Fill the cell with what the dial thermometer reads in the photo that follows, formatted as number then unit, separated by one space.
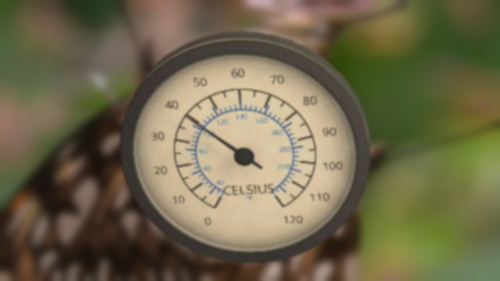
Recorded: 40 °C
